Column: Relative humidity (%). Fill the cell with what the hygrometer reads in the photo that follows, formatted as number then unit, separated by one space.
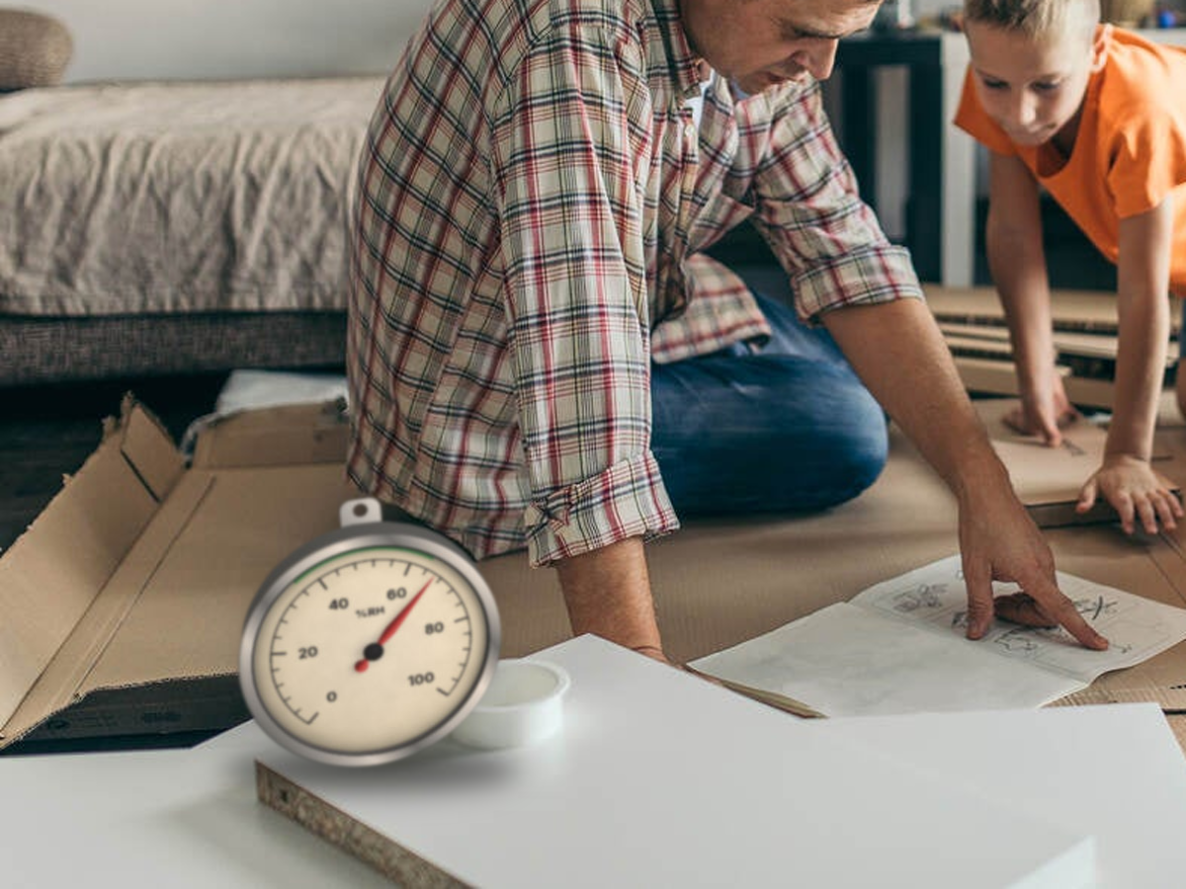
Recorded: 66 %
